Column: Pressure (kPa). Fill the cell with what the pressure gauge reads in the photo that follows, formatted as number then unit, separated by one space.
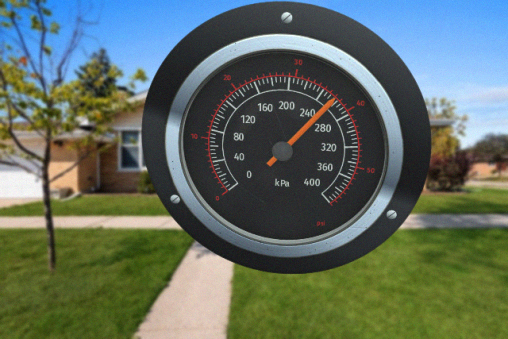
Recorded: 255 kPa
